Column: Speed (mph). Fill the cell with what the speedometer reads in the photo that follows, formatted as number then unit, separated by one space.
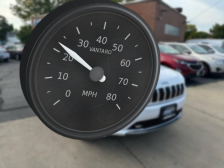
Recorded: 22.5 mph
